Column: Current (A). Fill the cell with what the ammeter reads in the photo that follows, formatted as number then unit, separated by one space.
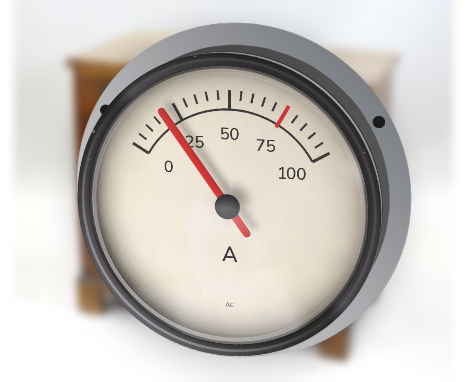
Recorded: 20 A
